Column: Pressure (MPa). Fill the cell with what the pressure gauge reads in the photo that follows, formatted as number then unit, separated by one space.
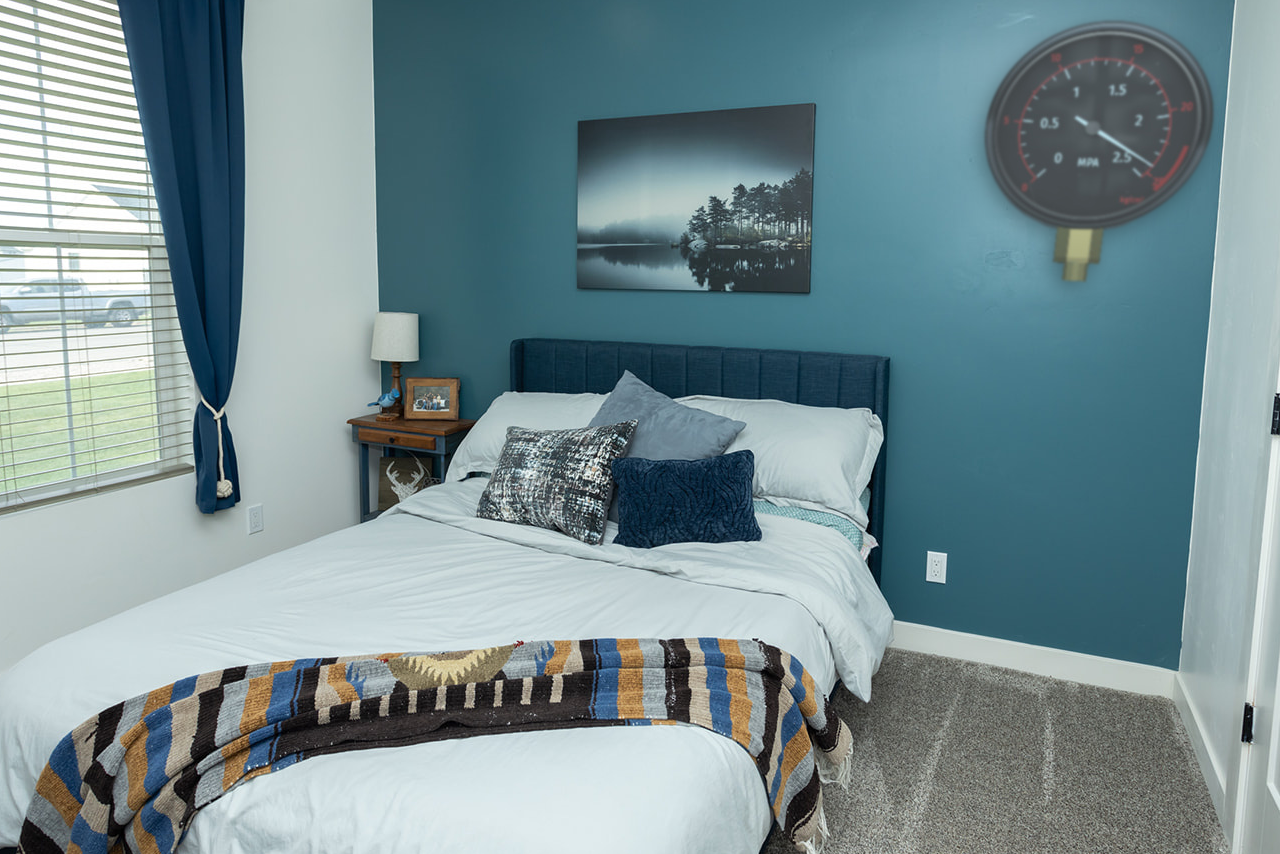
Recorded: 2.4 MPa
